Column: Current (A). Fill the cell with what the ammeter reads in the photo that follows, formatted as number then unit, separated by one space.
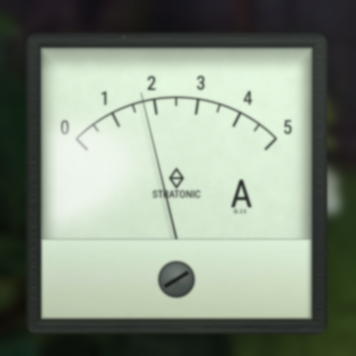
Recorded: 1.75 A
